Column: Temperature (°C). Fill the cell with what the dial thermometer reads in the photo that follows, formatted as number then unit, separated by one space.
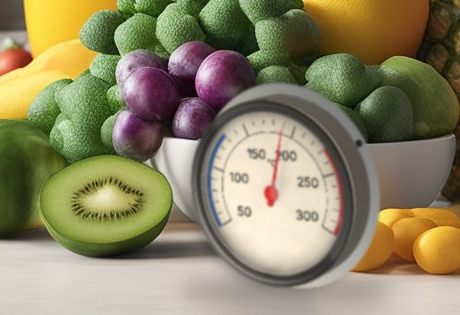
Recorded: 190 °C
